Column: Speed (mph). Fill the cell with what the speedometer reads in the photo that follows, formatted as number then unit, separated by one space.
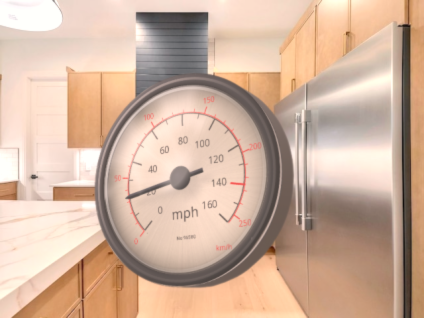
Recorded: 20 mph
